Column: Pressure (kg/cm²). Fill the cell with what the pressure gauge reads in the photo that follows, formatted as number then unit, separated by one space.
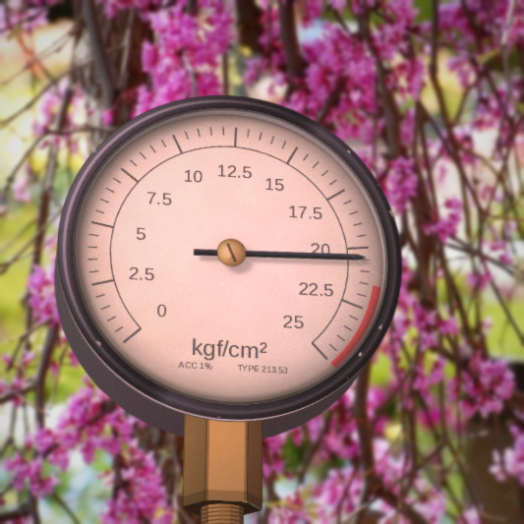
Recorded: 20.5 kg/cm²
